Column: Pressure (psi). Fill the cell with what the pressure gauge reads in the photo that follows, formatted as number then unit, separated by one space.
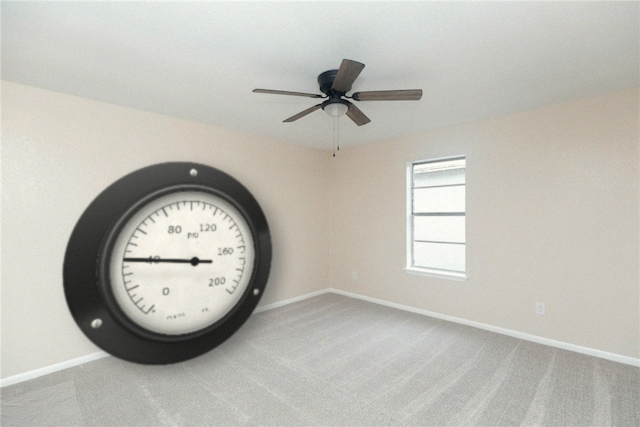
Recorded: 40 psi
